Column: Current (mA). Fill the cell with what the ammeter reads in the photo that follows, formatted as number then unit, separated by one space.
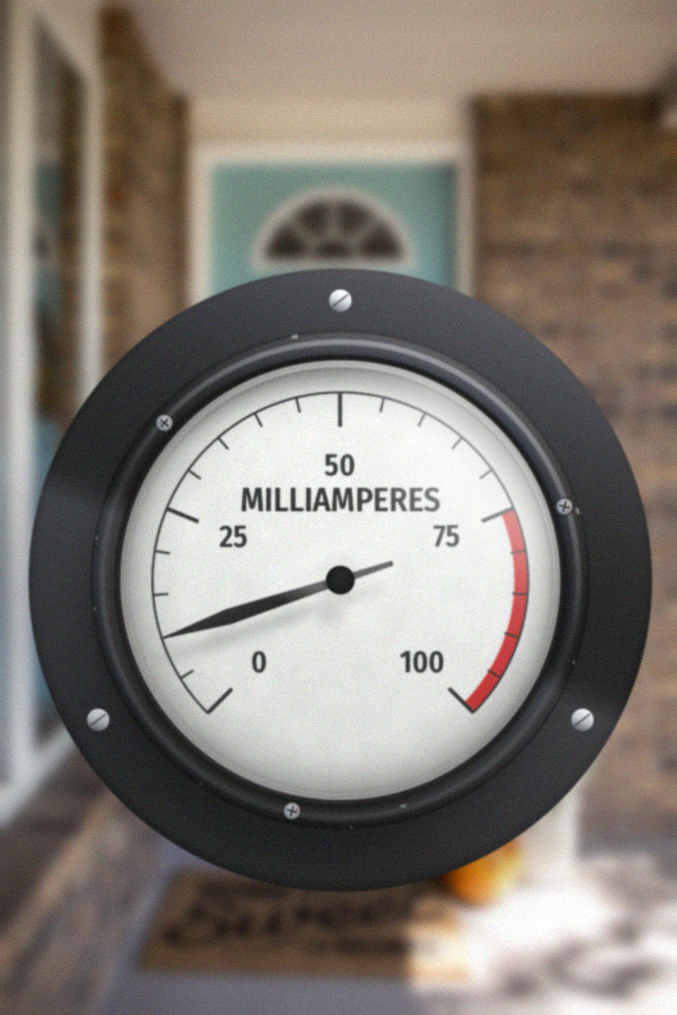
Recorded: 10 mA
